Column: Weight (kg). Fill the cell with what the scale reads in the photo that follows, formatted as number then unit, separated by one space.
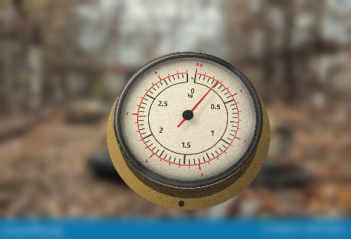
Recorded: 0.25 kg
